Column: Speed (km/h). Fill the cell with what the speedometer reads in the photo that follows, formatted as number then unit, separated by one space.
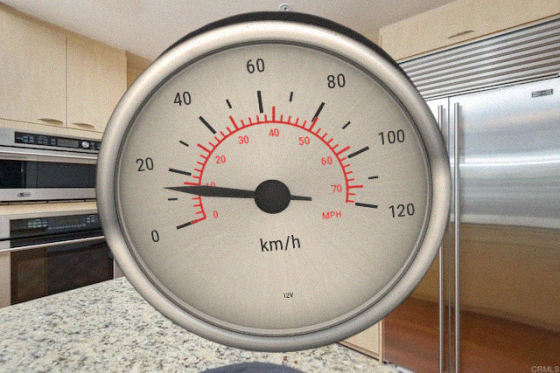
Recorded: 15 km/h
